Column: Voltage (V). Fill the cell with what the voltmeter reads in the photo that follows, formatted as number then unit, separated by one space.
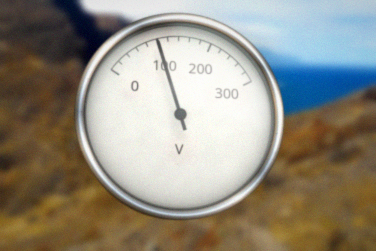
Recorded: 100 V
